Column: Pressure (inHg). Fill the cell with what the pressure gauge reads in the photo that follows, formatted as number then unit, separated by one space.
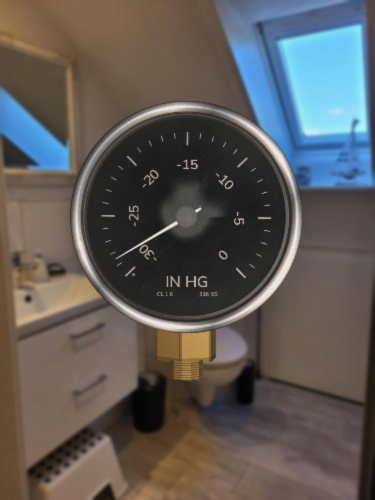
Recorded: -28.5 inHg
